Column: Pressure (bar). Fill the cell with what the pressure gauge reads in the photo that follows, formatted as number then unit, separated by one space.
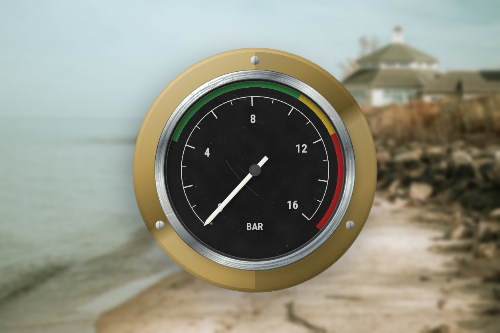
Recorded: 0 bar
